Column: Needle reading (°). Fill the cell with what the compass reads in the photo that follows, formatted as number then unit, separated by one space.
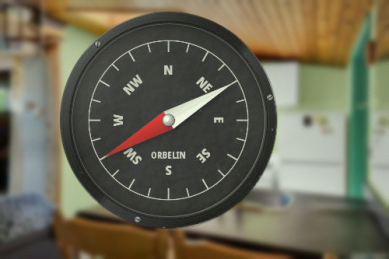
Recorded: 240 °
